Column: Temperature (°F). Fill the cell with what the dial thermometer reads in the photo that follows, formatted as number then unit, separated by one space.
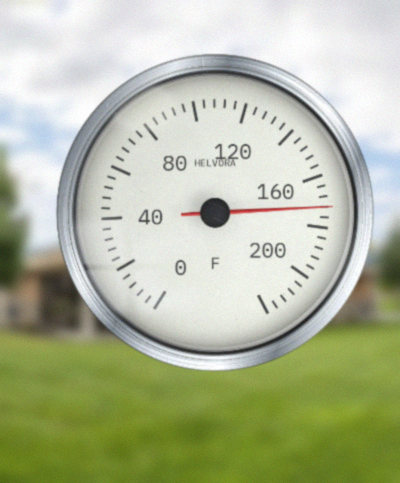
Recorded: 172 °F
